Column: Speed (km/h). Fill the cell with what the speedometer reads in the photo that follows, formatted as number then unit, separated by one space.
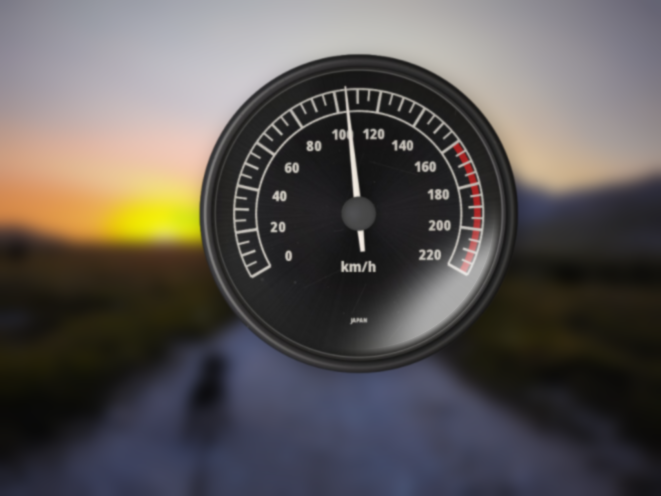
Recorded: 105 km/h
